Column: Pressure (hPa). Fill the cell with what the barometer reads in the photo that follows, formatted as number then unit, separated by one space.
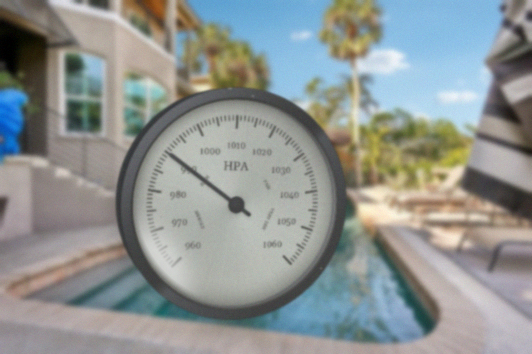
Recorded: 990 hPa
